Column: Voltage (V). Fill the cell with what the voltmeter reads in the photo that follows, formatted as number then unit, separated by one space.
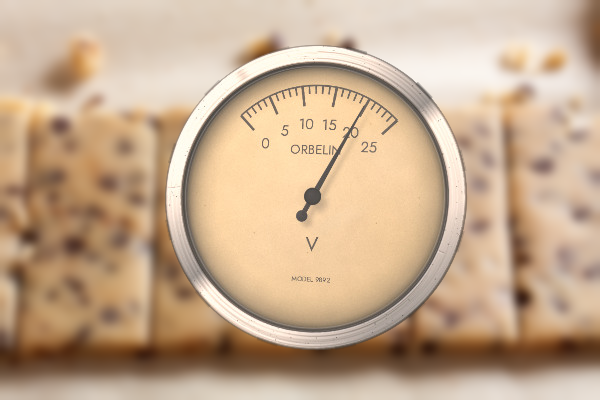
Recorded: 20 V
